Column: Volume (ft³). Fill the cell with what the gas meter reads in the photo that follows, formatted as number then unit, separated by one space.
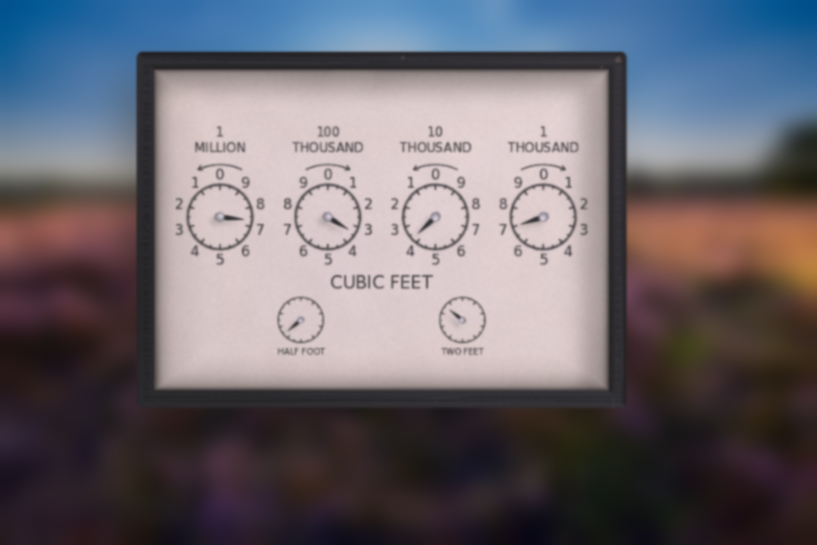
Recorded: 733700 ft³
